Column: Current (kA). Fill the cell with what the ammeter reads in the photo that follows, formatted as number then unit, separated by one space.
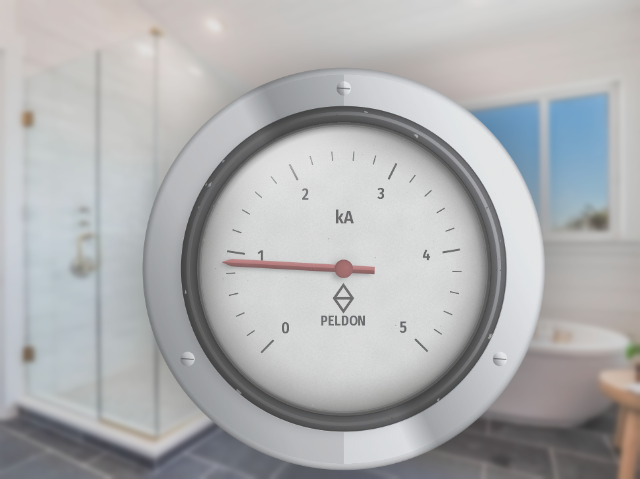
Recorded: 0.9 kA
